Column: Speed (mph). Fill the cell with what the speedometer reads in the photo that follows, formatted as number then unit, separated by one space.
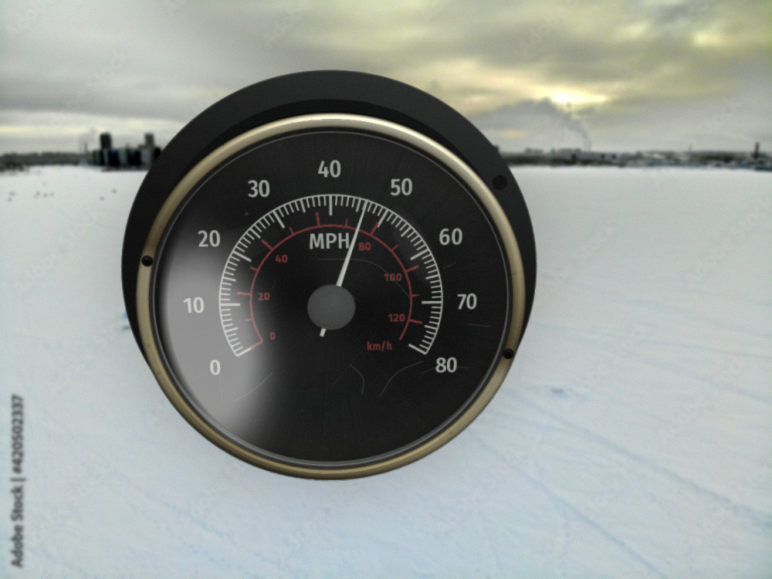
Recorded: 46 mph
